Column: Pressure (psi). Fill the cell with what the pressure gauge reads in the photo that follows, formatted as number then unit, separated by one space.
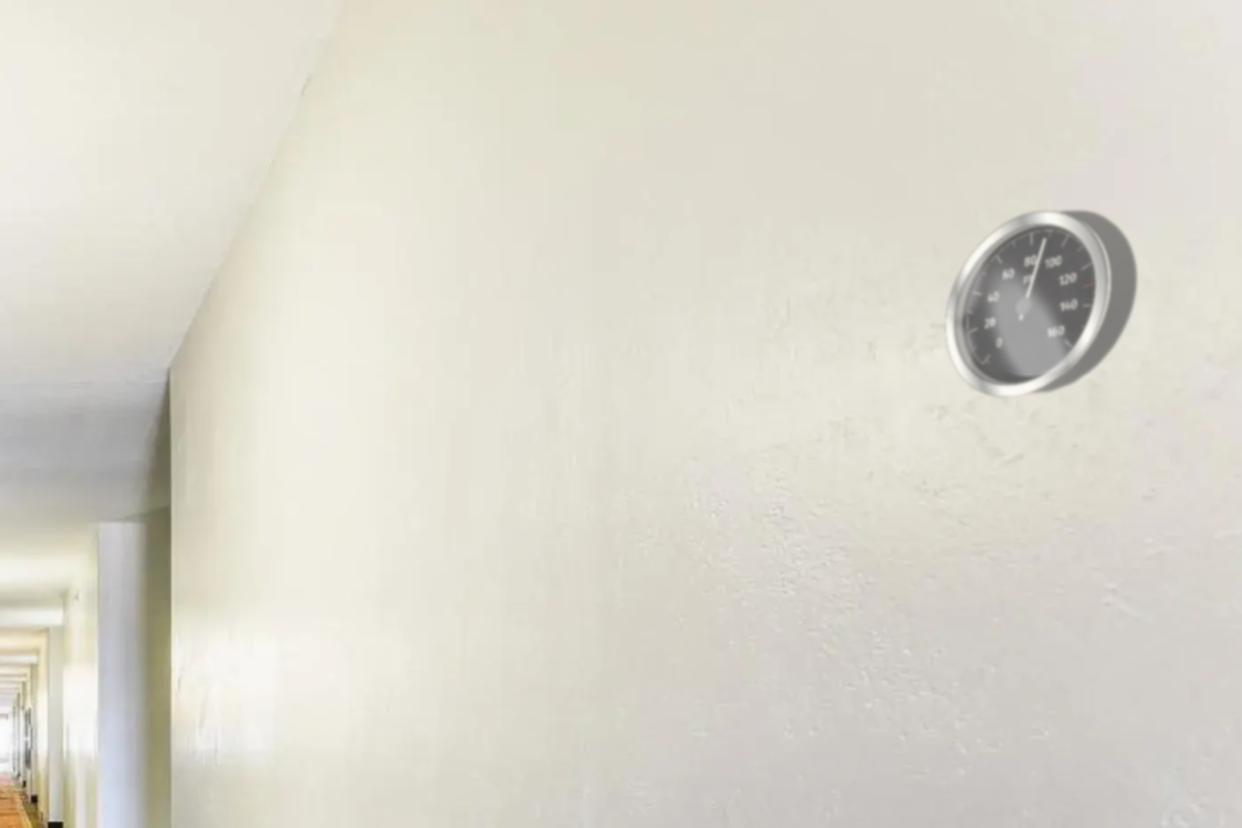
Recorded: 90 psi
